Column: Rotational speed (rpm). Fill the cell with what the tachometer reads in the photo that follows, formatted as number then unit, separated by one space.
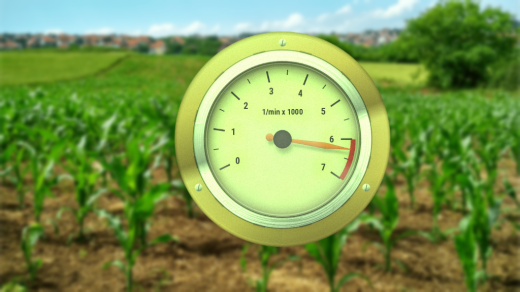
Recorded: 6250 rpm
